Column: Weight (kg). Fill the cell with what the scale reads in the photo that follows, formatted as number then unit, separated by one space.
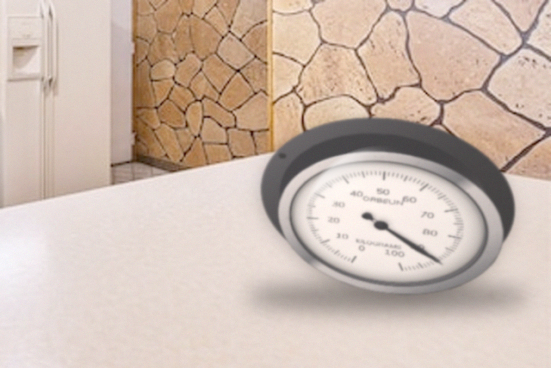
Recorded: 90 kg
